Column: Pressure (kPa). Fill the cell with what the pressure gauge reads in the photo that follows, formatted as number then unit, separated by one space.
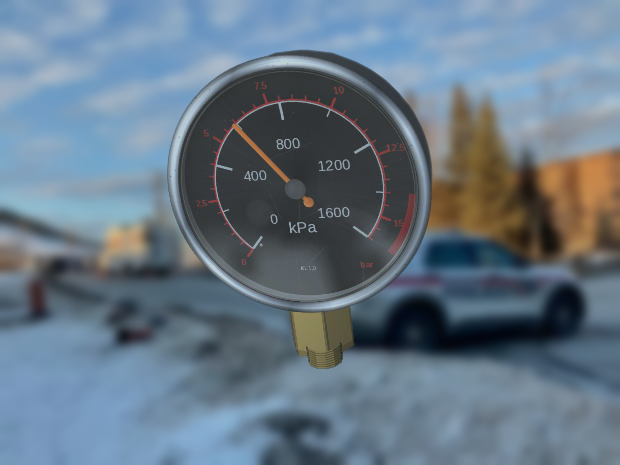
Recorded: 600 kPa
